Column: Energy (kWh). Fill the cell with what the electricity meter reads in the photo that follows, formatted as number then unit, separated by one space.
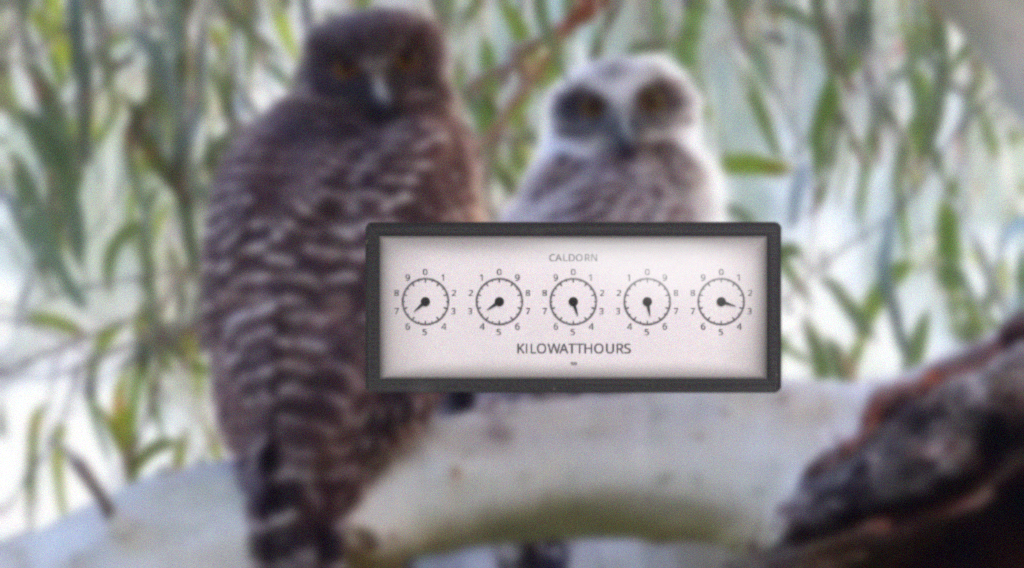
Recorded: 63453 kWh
